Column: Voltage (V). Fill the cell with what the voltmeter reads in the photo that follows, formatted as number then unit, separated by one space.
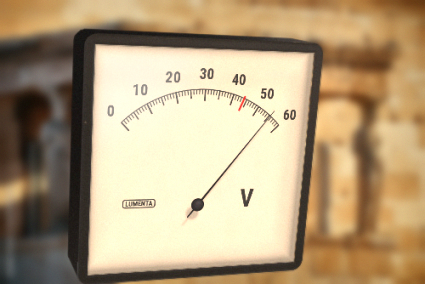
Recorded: 55 V
